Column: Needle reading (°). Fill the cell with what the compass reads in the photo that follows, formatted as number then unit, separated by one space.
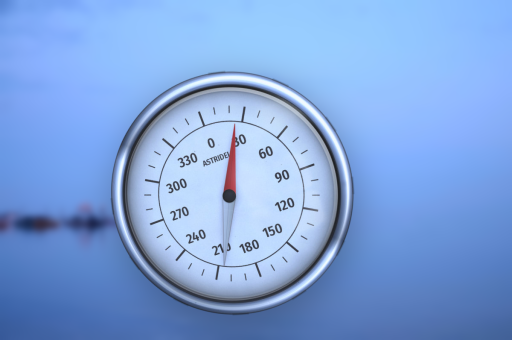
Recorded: 25 °
